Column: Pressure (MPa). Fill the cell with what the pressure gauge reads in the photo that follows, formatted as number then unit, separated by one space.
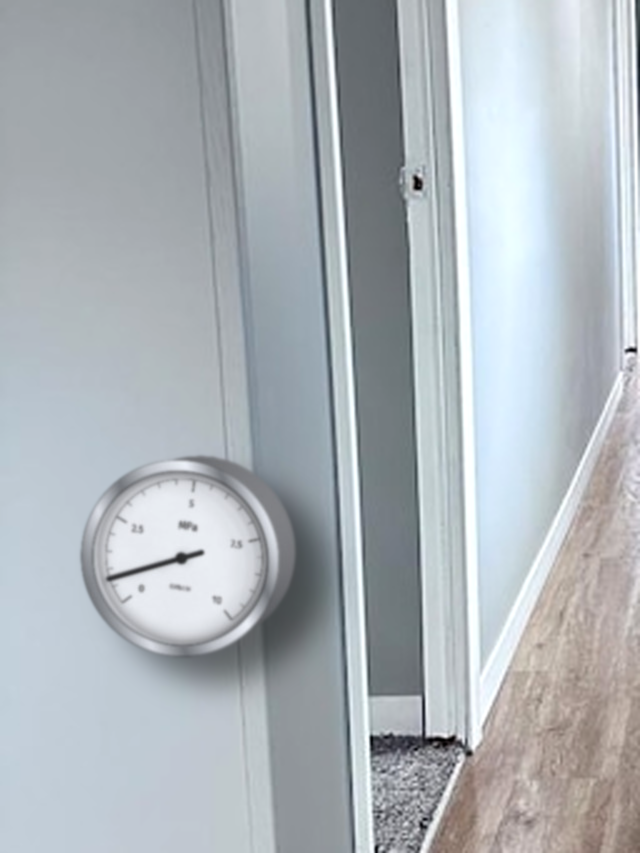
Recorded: 0.75 MPa
